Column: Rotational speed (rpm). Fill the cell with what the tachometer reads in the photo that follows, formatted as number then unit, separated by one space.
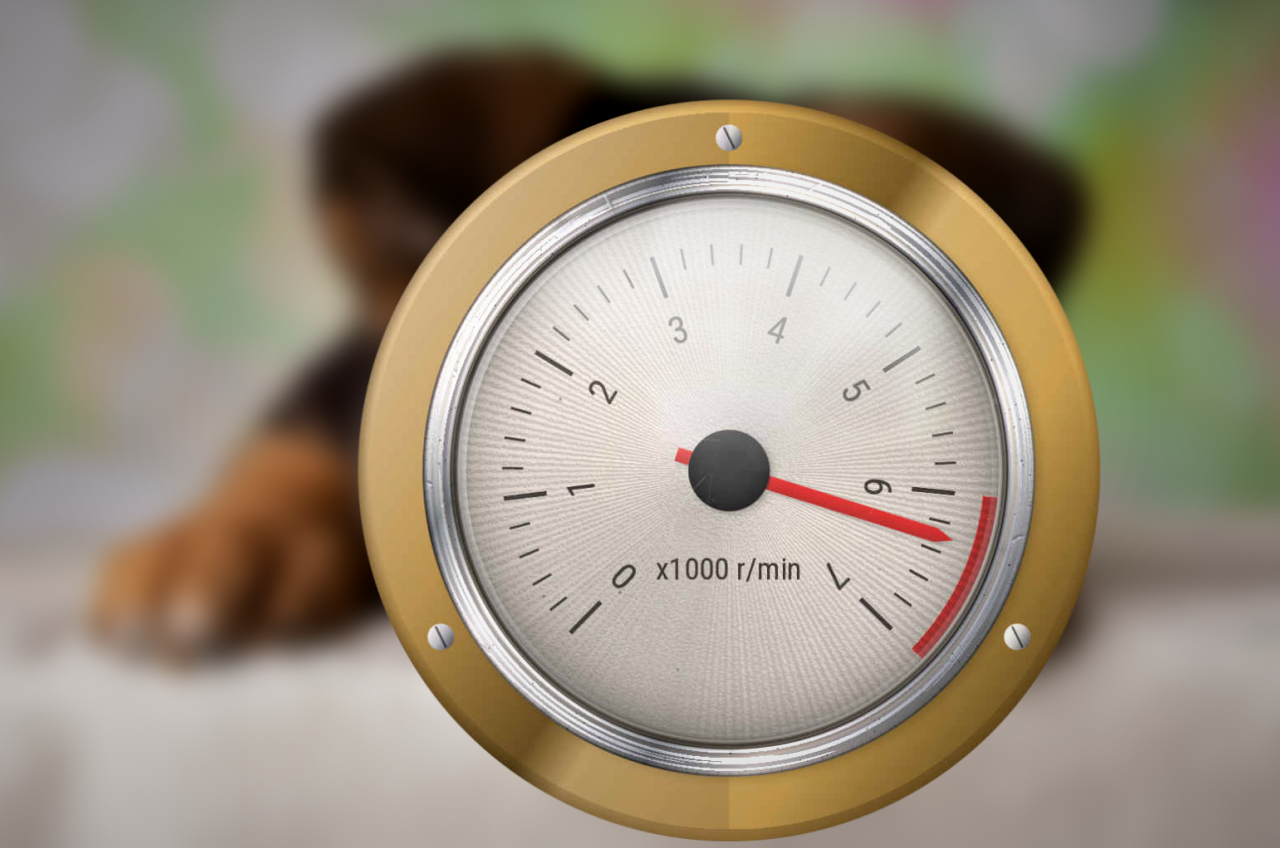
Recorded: 6300 rpm
